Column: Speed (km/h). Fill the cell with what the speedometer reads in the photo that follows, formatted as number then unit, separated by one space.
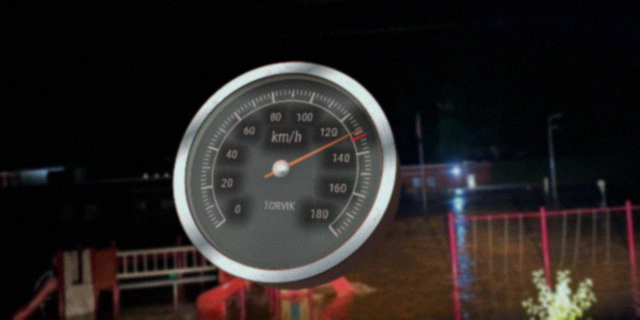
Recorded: 130 km/h
